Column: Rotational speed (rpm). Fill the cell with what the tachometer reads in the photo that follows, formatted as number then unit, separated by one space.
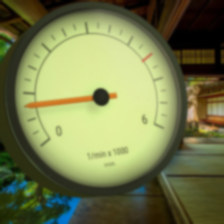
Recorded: 750 rpm
